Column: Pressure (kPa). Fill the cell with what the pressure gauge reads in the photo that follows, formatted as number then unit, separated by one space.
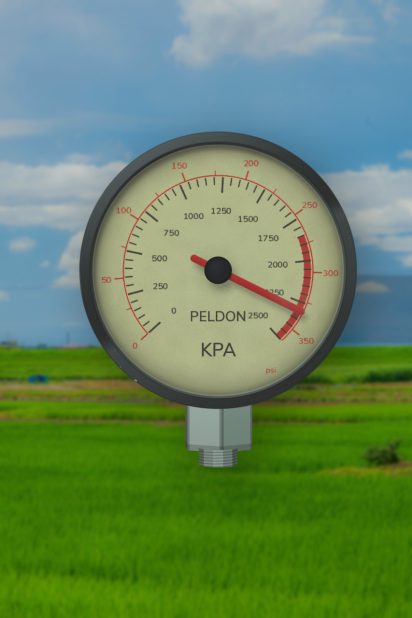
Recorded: 2300 kPa
